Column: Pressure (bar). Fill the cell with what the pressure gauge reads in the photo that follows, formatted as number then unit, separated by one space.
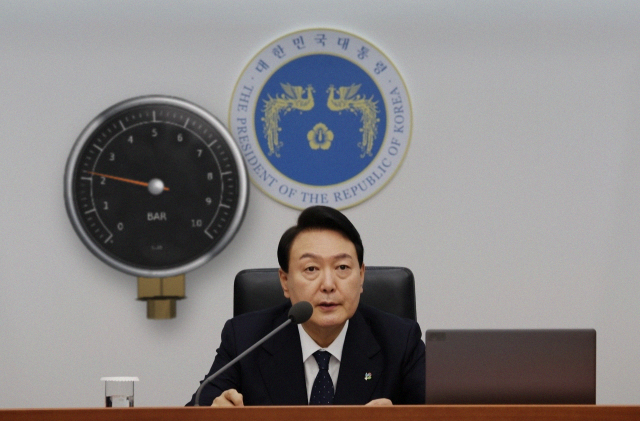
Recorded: 2.2 bar
